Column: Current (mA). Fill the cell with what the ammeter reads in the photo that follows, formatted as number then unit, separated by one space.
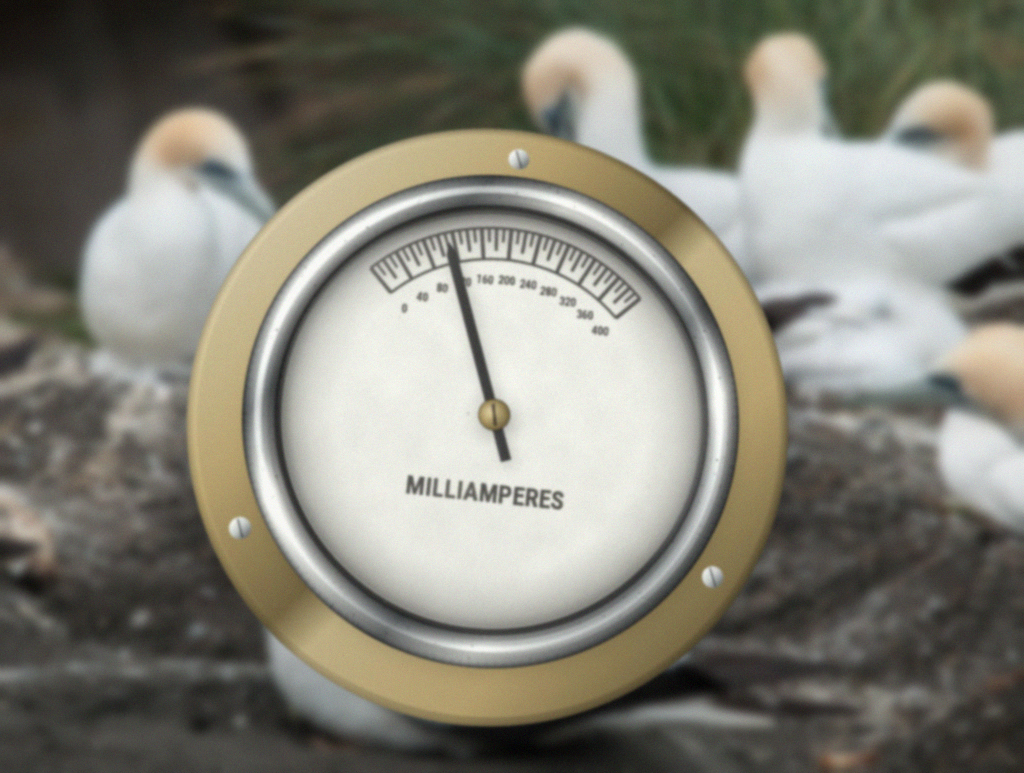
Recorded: 110 mA
